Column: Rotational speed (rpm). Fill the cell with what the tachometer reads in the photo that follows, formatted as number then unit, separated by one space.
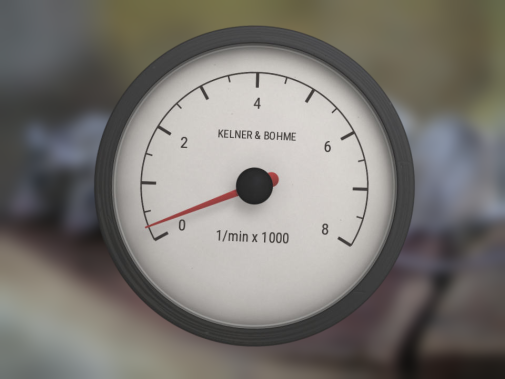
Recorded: 250 rpm
